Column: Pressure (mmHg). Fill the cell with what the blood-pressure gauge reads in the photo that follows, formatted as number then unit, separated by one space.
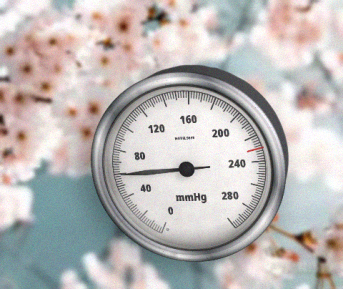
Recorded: 60 mmHg
